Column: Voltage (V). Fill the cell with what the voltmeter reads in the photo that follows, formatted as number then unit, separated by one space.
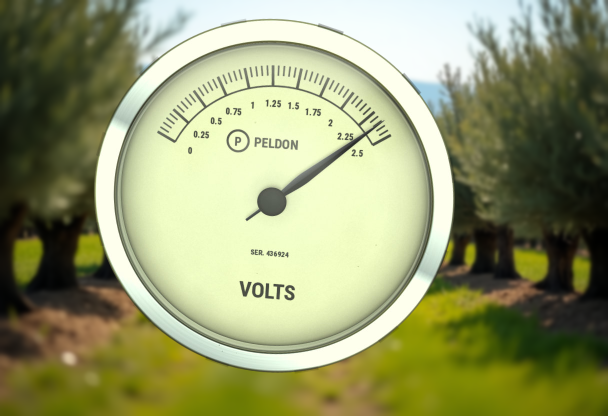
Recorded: 2.35 V
